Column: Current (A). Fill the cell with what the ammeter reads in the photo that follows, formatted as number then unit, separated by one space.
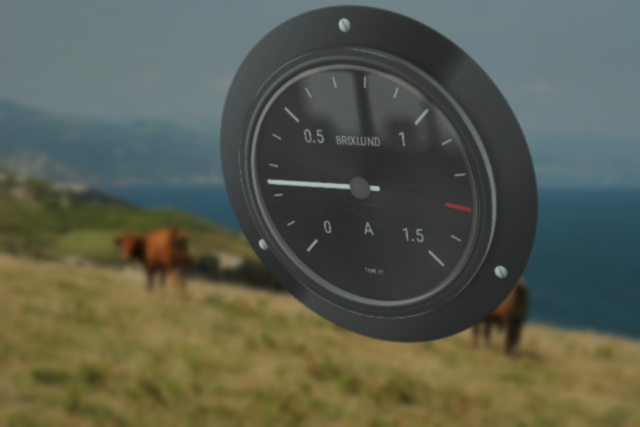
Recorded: 0.25 A
